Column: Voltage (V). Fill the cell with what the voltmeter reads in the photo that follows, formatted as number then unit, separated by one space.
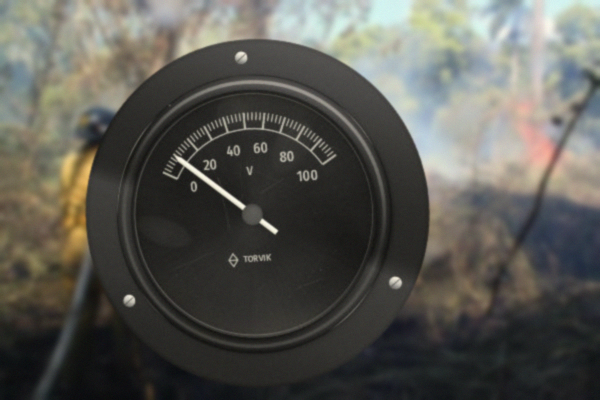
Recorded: 10 V
